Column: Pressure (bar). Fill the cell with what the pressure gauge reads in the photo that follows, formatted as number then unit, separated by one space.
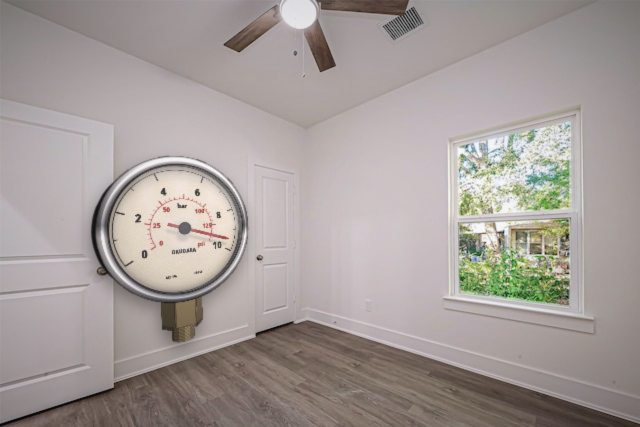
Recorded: 9.5 bar
